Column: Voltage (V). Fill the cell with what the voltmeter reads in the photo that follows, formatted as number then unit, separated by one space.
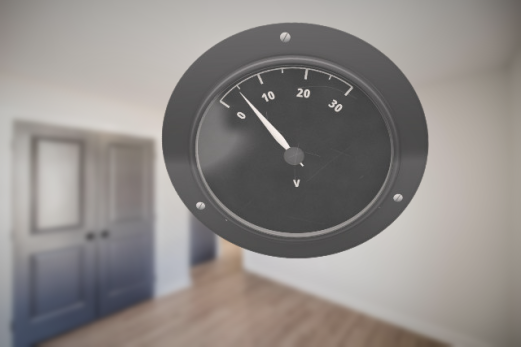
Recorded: 5 V
